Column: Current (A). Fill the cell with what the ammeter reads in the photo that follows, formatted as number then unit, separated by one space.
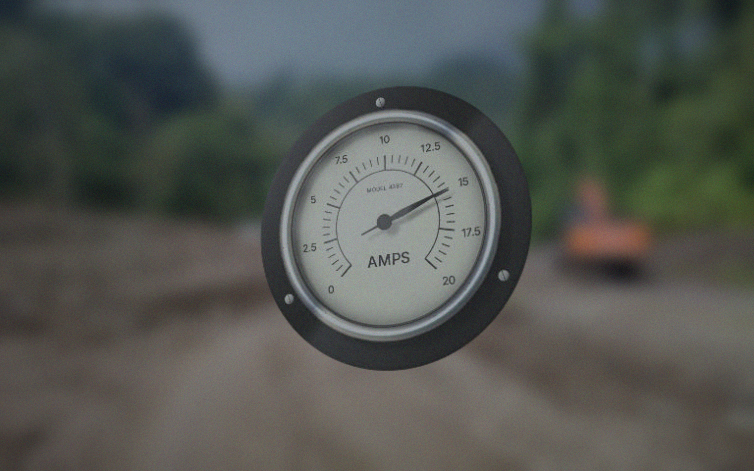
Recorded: 15 A
